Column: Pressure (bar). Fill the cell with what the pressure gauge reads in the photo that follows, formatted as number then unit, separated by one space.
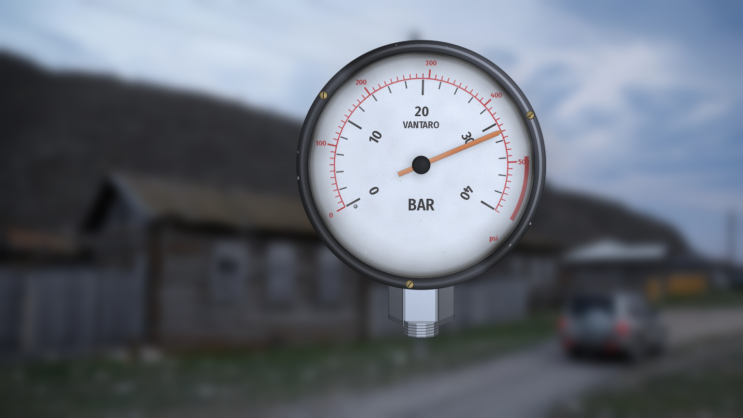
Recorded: 31 bar
